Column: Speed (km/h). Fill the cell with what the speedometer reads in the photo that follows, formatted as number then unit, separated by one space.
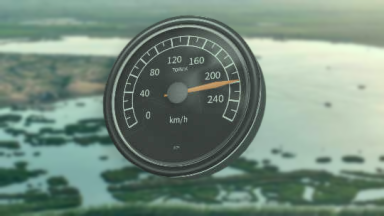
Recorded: 220 km/h
